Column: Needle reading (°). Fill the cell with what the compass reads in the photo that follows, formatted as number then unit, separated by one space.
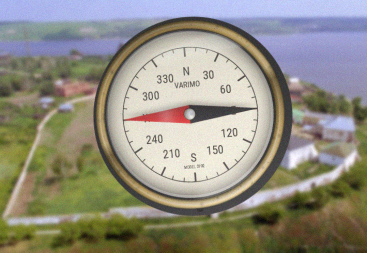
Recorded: 270 °
